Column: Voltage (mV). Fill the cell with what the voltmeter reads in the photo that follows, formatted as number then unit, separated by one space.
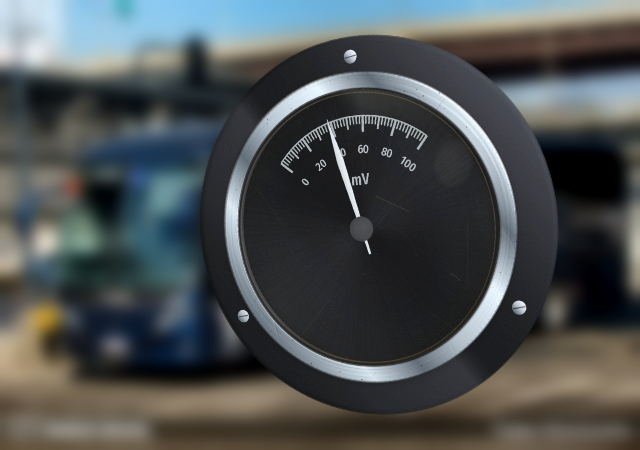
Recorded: 40 mV
